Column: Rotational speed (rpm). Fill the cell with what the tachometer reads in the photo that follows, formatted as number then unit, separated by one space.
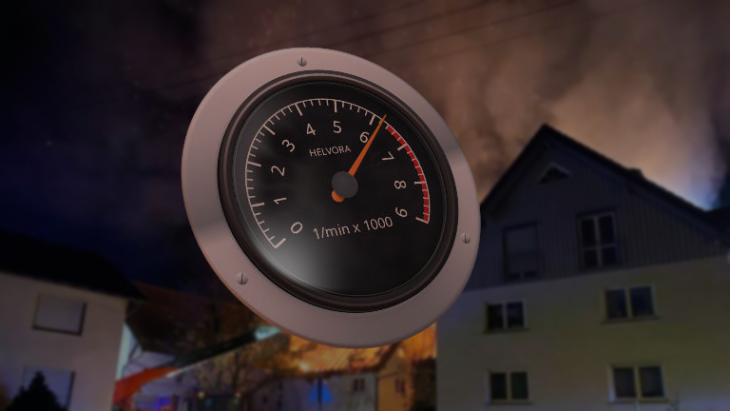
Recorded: 6200 rpm
